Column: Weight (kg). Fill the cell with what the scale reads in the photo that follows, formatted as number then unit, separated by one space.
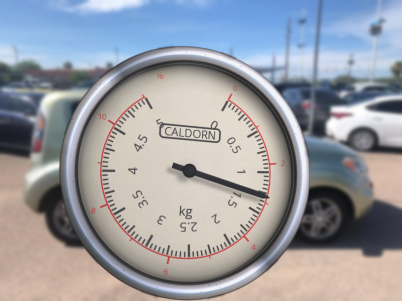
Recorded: 1.3 kg
